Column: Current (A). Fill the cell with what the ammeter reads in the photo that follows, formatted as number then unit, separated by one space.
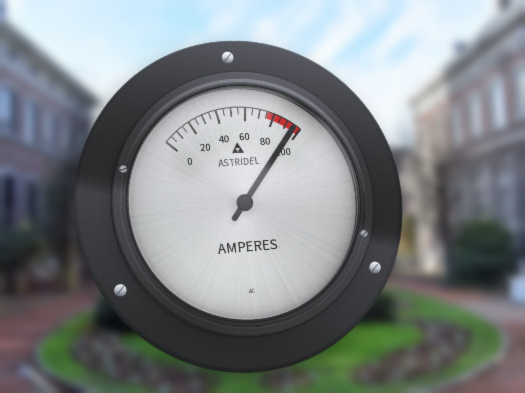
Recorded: 95 A
